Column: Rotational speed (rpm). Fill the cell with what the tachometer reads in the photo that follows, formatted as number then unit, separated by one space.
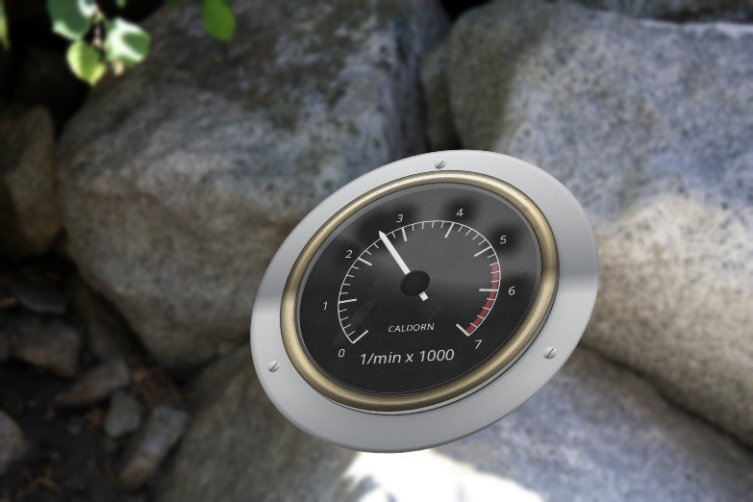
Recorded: 2600 rpm
